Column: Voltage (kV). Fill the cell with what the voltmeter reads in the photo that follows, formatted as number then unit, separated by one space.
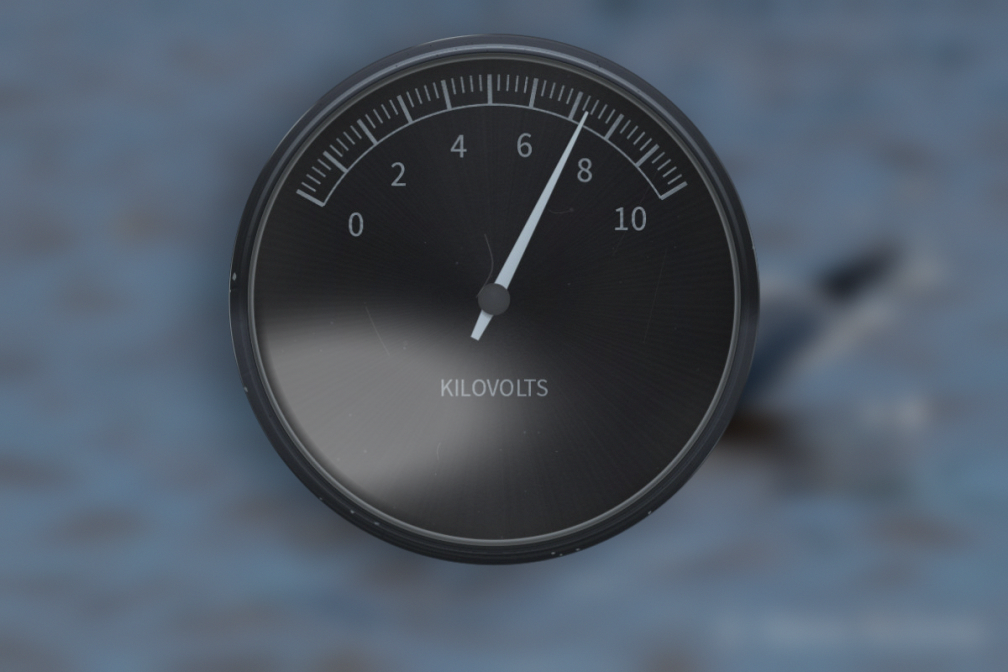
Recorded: 7.3 kV
